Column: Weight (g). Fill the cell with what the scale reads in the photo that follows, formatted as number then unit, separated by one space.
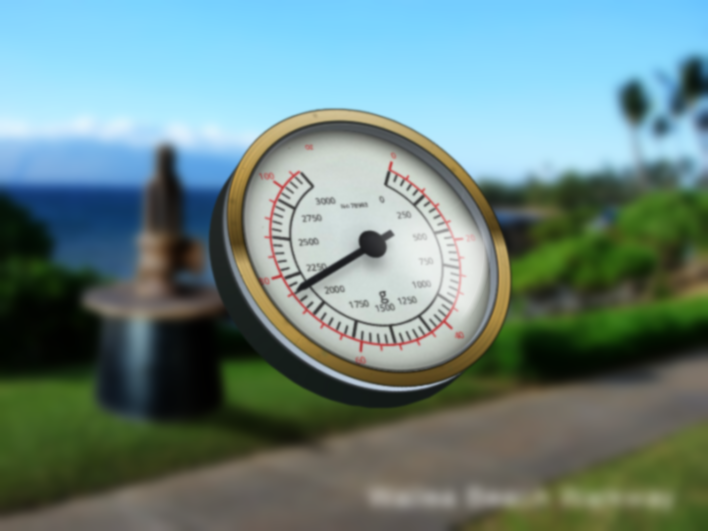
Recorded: 2150 g
